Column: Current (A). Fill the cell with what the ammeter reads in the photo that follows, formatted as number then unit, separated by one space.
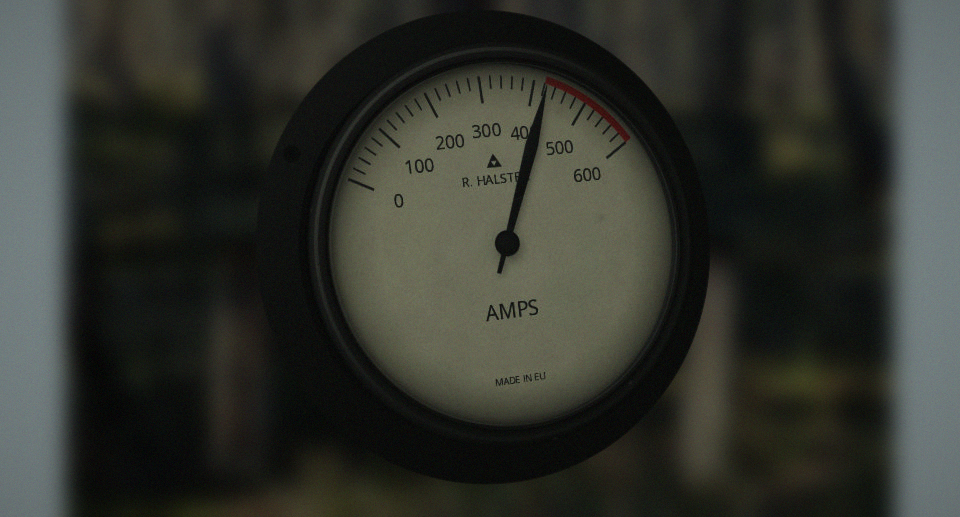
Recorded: 420 A
